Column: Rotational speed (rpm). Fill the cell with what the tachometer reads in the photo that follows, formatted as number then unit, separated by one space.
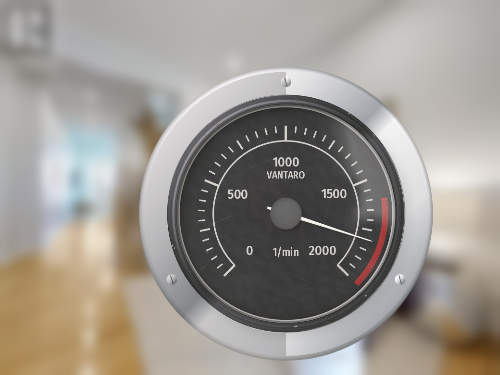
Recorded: 1800 rpm
